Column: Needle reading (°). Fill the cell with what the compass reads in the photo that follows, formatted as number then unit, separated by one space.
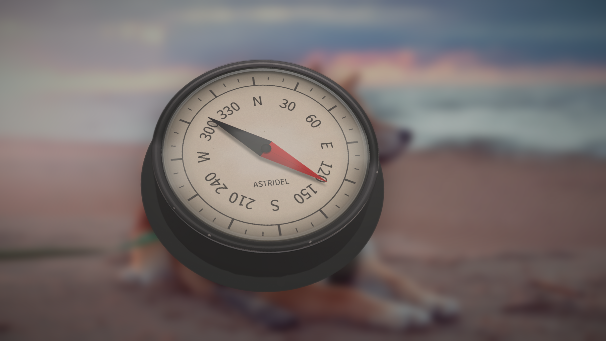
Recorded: 130 °
